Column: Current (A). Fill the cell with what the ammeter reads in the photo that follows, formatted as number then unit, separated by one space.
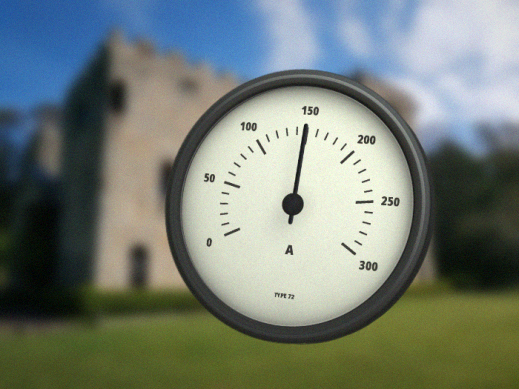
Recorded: 150 A
